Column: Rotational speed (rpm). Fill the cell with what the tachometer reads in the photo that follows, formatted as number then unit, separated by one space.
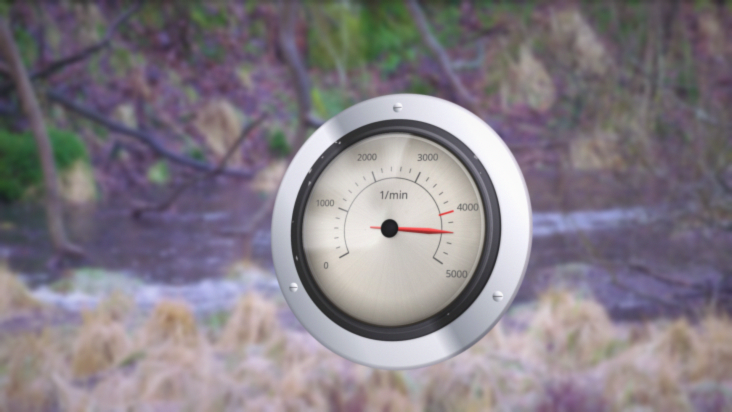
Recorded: 4400 rpm
